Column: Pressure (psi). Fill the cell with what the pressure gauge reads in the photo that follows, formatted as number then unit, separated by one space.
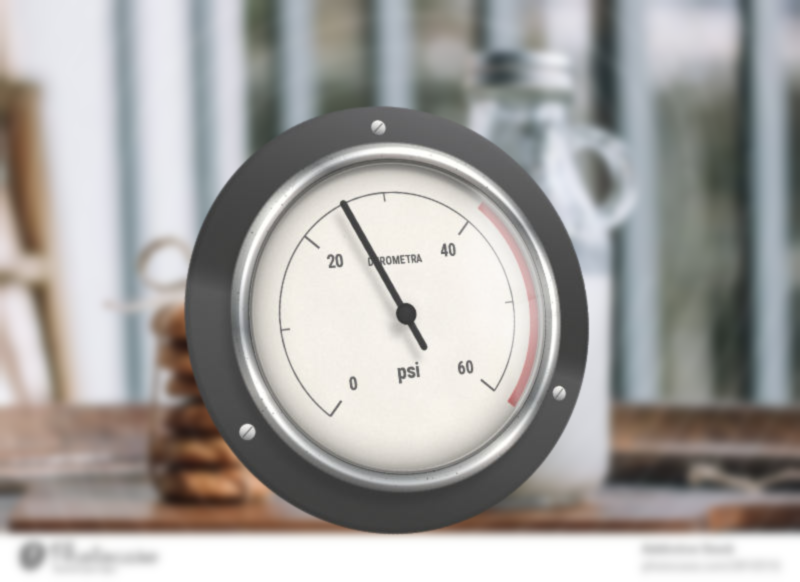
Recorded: 25 psi
